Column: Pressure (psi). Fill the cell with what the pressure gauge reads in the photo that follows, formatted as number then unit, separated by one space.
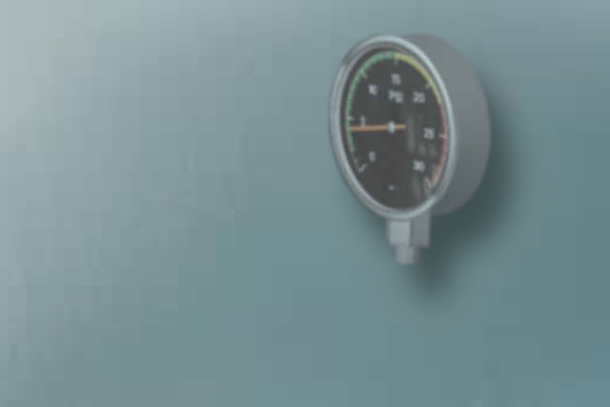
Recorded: 4 psi
